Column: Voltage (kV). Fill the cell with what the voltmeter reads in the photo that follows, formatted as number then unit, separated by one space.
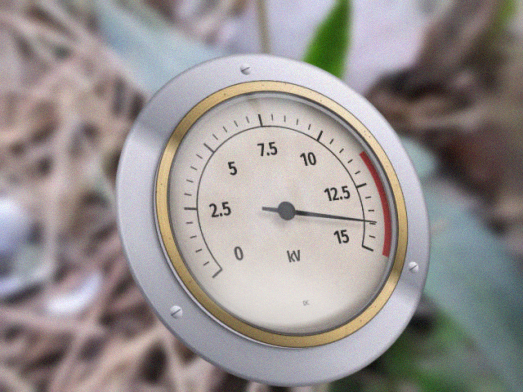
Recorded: 14 kV
